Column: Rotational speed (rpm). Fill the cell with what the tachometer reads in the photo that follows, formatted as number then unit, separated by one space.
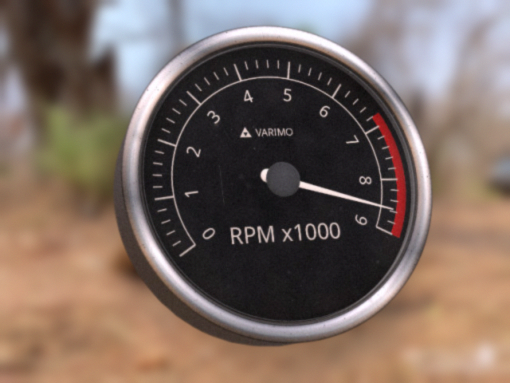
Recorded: 8600 rpm
